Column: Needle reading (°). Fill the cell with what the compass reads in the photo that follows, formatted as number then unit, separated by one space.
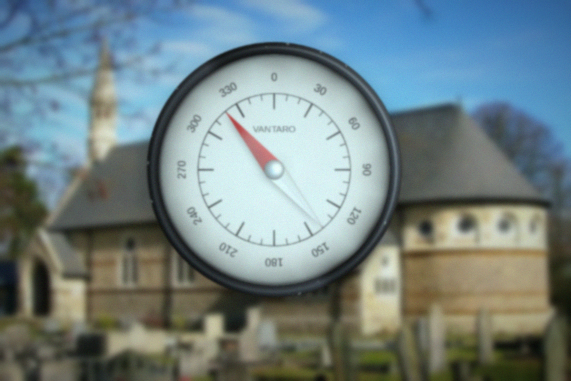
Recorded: 320 °
